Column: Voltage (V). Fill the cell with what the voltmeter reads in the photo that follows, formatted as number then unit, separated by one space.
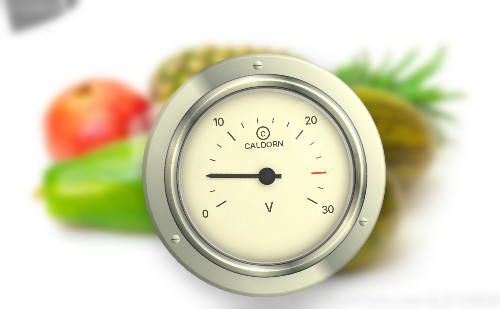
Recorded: 4 V
